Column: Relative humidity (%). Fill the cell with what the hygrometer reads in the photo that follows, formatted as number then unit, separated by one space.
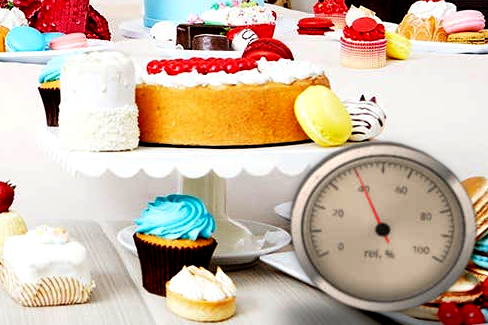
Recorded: 40 %
